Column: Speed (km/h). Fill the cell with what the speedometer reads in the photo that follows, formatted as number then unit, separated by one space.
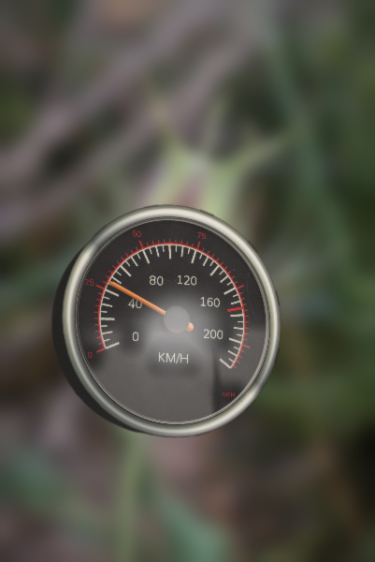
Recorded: 45 km/h
